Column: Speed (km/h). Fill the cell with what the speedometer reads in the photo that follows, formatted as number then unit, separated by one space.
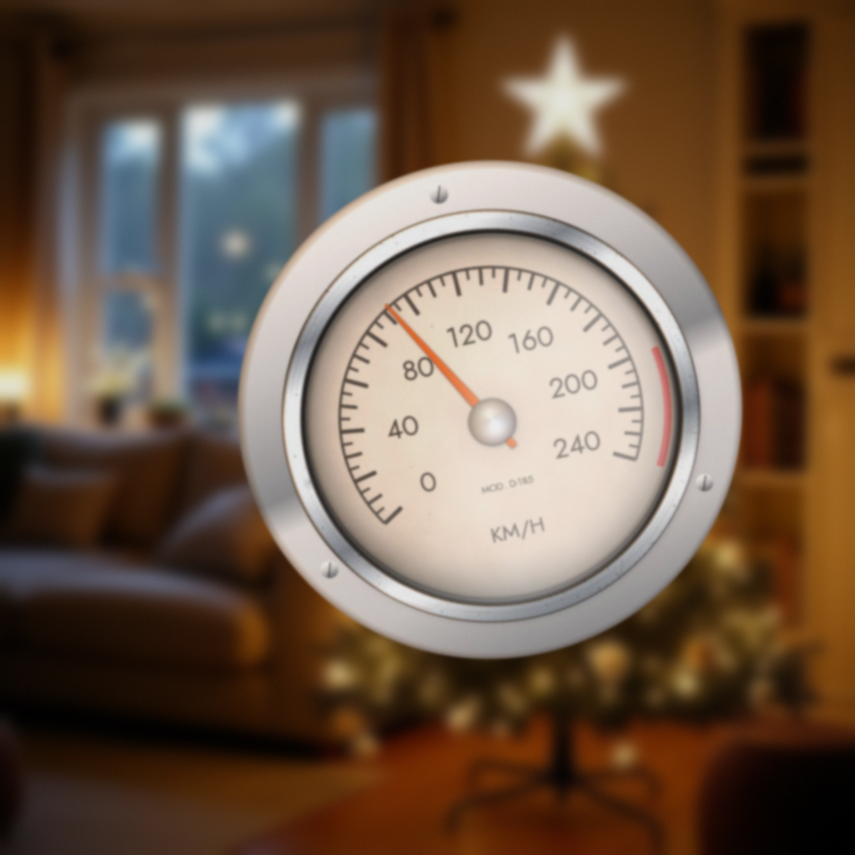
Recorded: 92.5 km/h
